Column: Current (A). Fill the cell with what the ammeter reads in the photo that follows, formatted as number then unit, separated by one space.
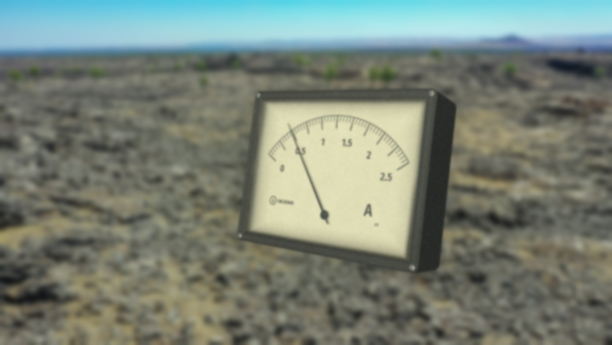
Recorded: 0.5 A
